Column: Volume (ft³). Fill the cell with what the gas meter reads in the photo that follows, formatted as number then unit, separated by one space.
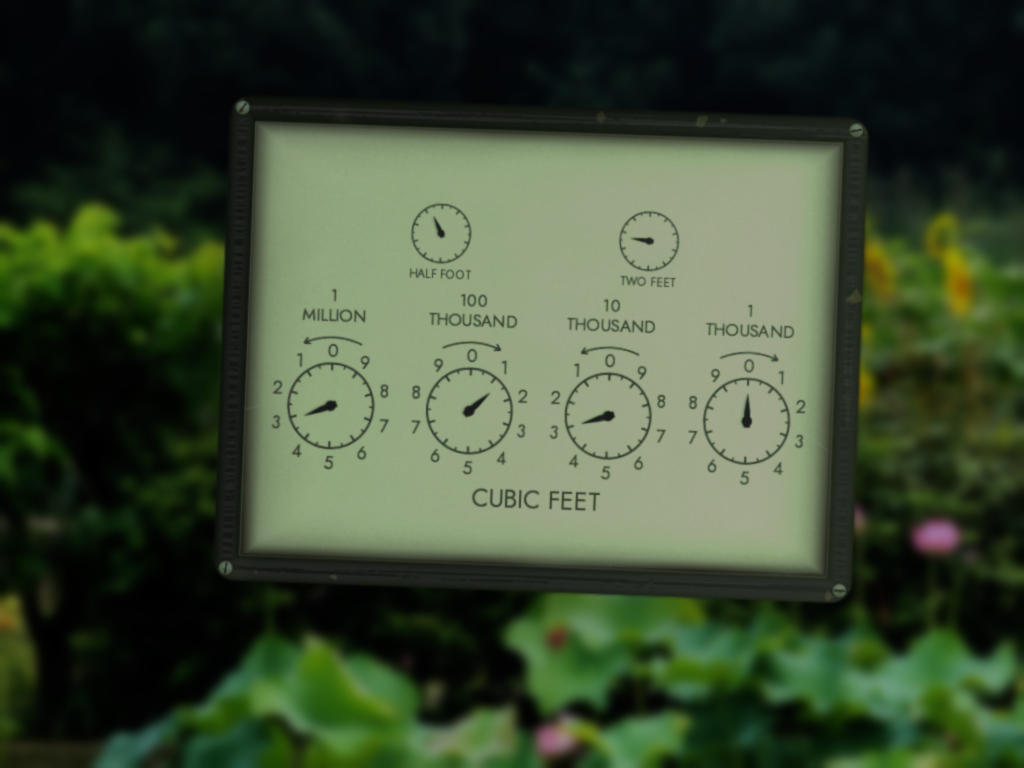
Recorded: 313000 ft³
